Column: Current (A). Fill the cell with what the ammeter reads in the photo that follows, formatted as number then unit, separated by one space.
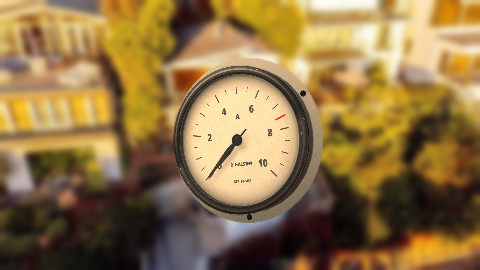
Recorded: 0 A
